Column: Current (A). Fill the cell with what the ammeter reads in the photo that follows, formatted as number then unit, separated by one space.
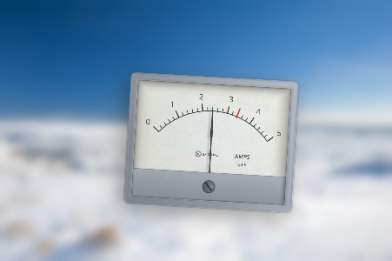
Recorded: 2.4 A
